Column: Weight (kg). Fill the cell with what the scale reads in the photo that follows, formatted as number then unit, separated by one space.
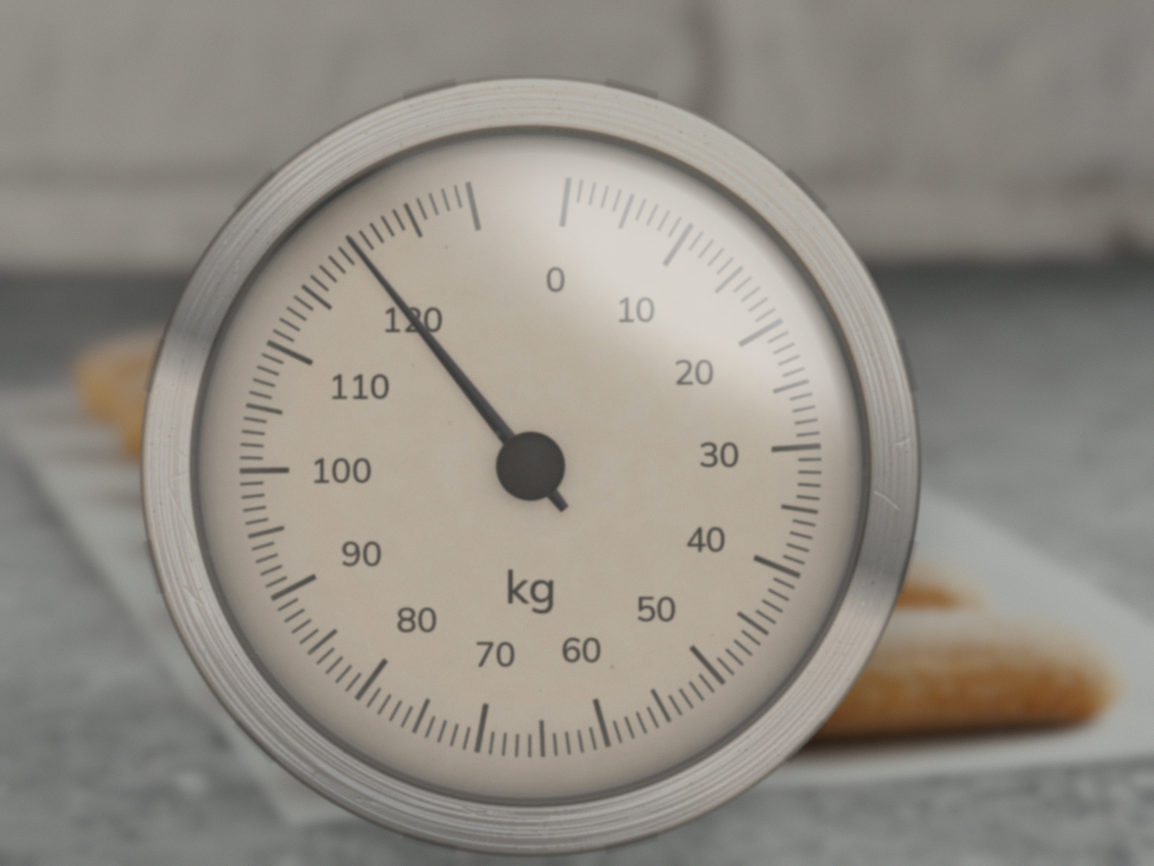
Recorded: 120 kg
